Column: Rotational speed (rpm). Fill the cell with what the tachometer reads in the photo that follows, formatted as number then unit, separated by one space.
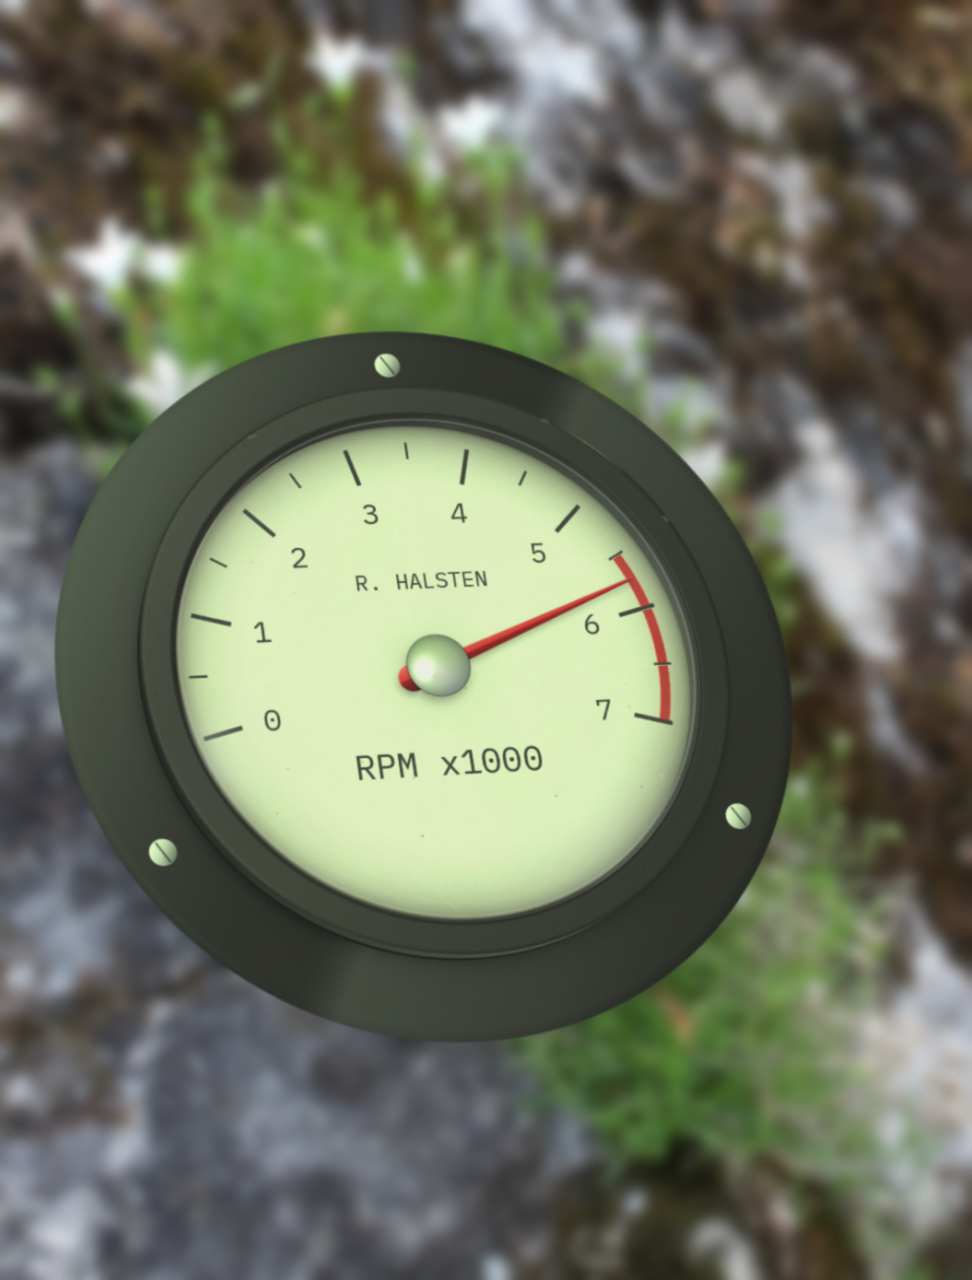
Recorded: 5750 rpm
